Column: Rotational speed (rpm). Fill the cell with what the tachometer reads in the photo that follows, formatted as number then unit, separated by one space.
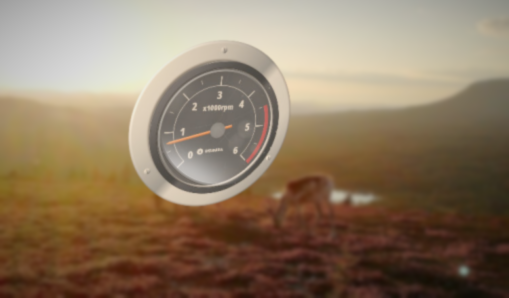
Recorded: 750 rpm
